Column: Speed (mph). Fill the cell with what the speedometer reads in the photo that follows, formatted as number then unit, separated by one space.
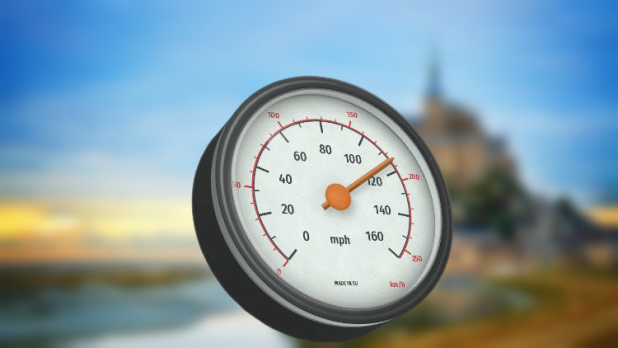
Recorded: 115 mph
